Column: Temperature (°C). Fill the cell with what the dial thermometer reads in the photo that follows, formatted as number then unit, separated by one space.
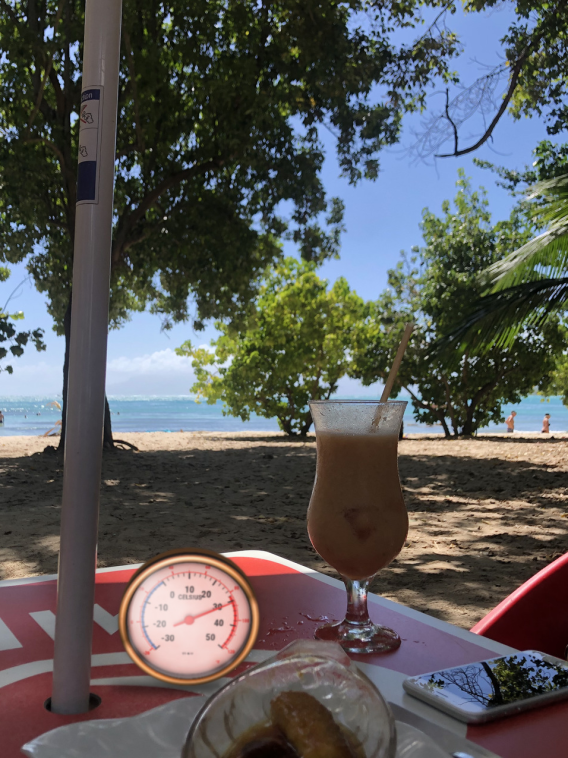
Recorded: 30 °C
